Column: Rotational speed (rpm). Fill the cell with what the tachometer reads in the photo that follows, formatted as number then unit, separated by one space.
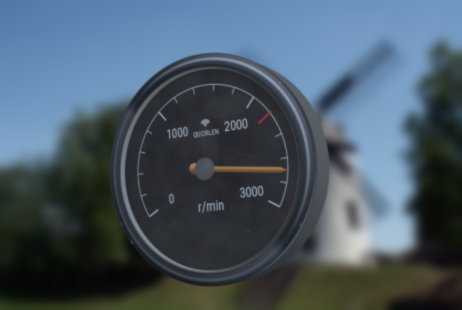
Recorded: 2700 rpm
